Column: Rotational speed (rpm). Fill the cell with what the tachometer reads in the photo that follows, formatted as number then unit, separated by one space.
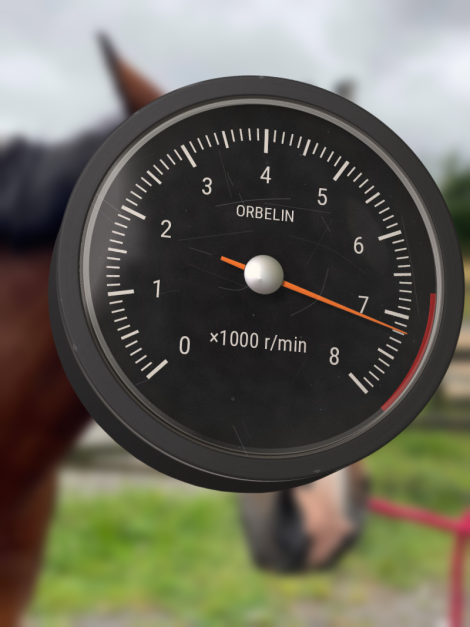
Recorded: 7200 rpm
